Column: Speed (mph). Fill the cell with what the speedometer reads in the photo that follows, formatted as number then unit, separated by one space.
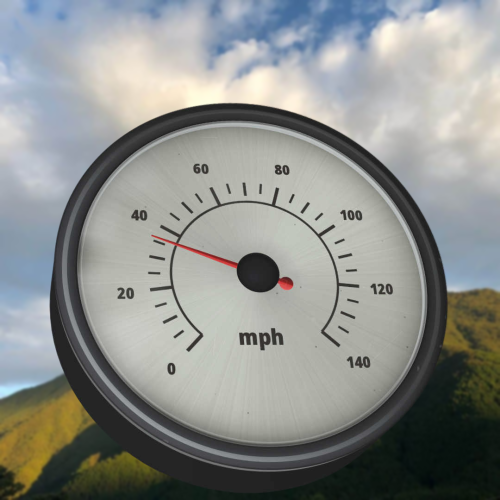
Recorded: 35 mph
